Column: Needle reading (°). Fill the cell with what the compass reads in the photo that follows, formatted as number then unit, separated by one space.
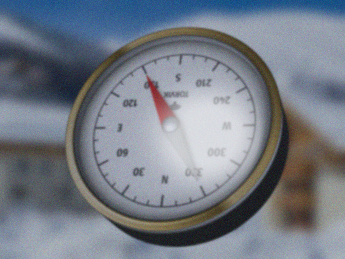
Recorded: 150 °
